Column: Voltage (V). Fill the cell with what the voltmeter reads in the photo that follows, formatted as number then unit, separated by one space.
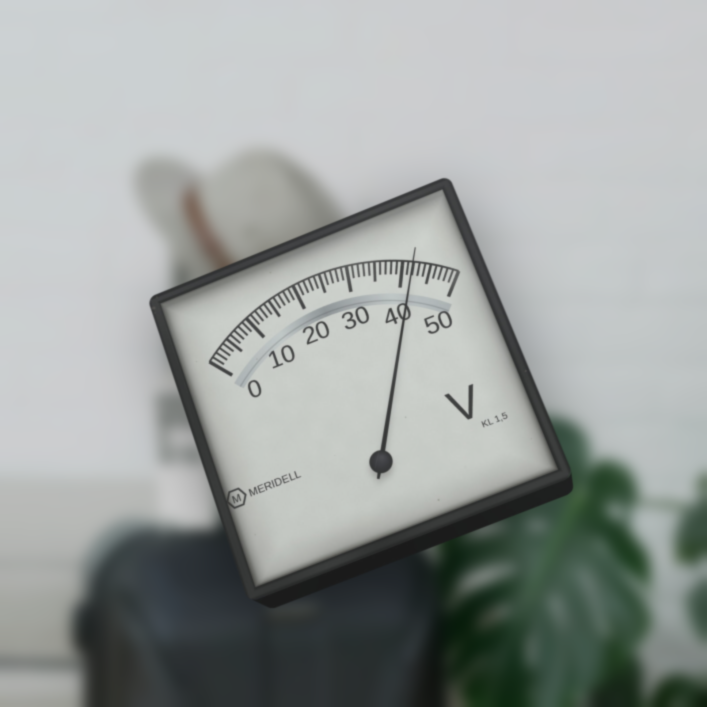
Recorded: 42 V
